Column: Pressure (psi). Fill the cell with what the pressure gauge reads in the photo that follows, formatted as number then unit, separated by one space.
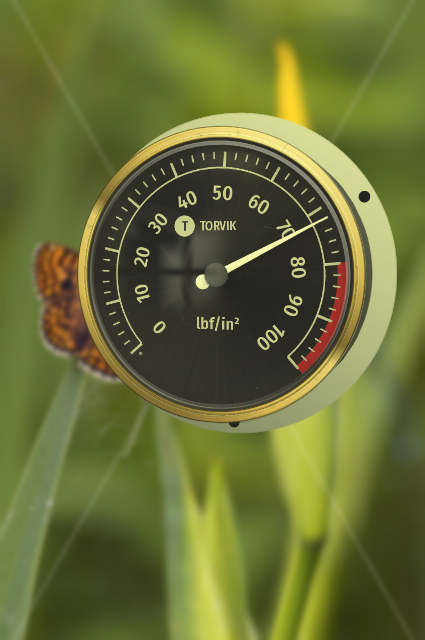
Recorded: 72 psi
